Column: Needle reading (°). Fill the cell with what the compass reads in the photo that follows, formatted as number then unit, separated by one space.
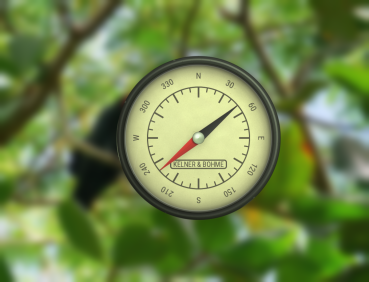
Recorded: 230 °
